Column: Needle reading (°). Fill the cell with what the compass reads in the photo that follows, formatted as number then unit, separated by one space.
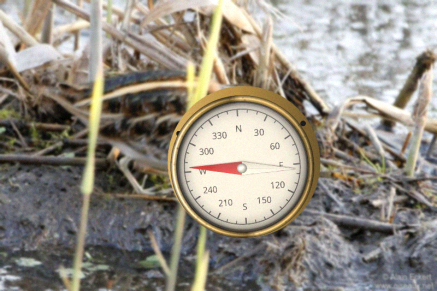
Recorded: 275 °
